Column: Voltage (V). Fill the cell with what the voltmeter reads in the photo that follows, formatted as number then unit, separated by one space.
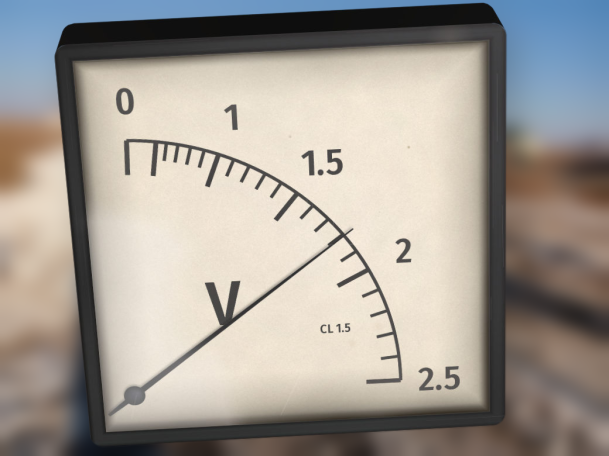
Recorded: 1.8 V
